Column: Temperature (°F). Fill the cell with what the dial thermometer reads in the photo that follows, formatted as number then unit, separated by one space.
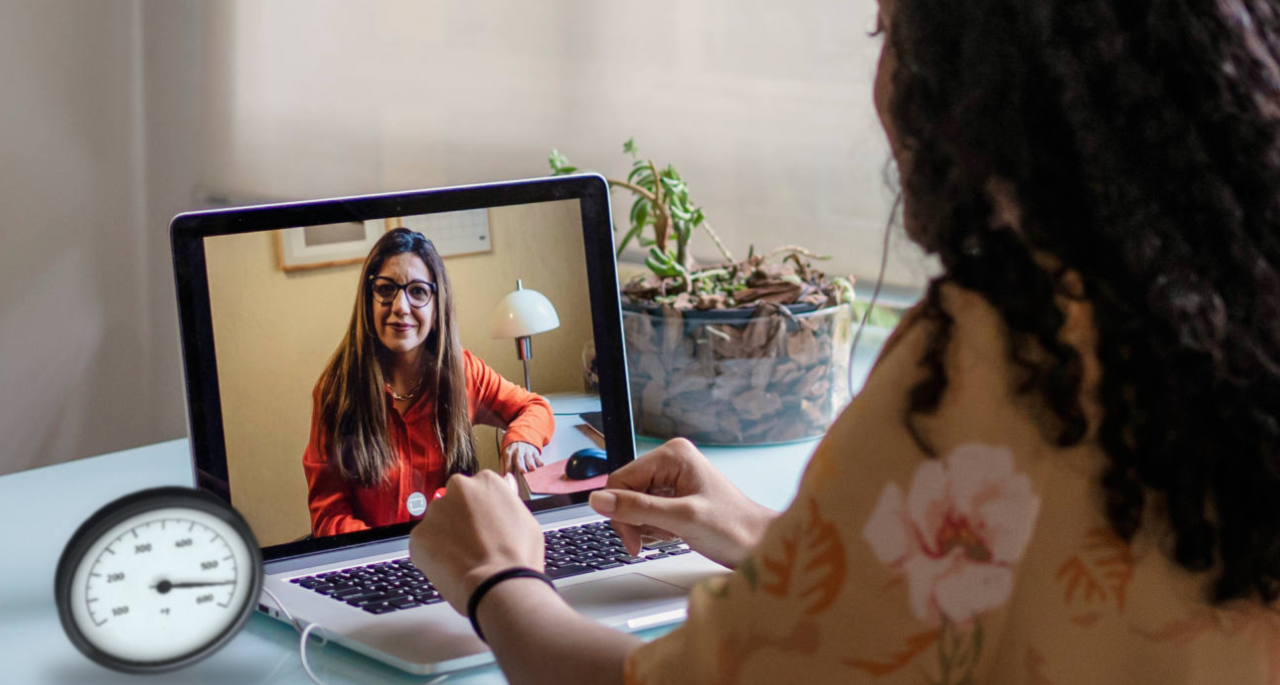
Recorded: 550 °F
